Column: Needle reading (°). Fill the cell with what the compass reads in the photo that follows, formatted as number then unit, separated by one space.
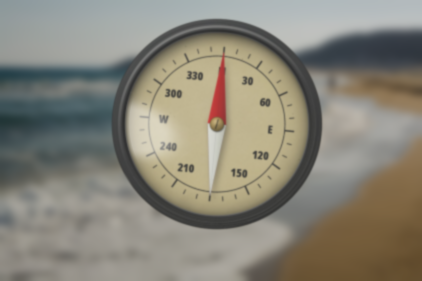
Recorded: 0 °
